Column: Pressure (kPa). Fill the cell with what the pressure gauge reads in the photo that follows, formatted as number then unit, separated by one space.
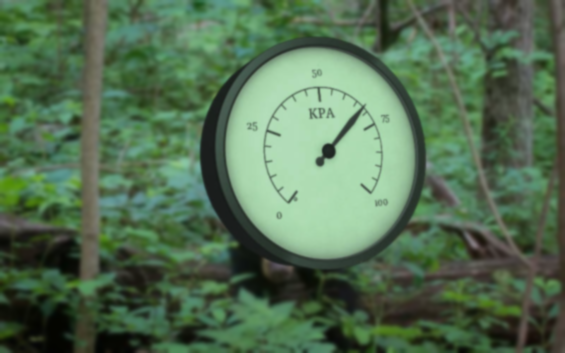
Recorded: 67.5 kPa
